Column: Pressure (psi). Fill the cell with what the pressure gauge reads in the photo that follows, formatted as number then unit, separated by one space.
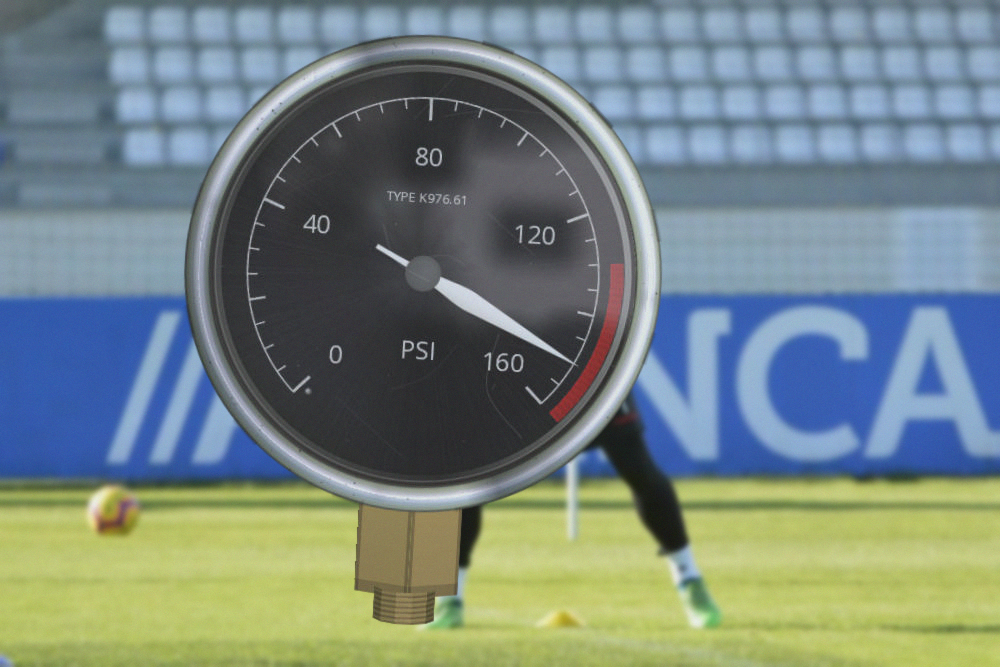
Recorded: 150 psi
